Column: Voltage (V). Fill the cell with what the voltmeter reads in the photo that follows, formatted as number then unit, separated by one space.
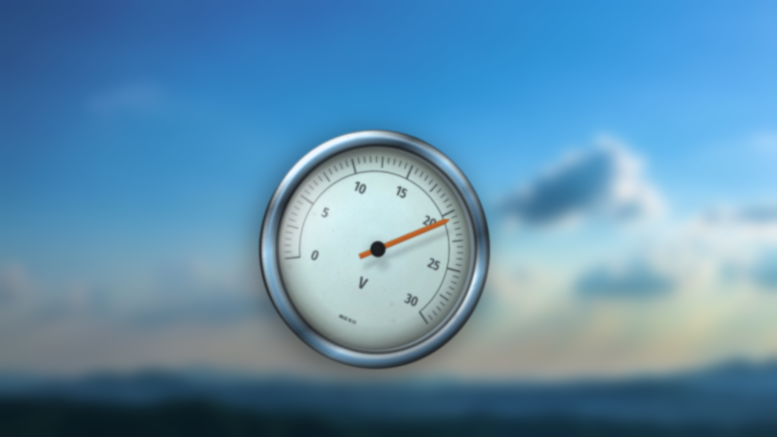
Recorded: 20.5 V
